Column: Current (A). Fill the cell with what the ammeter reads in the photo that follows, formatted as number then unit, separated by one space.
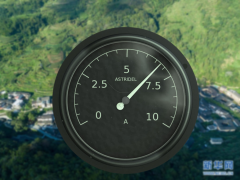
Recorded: 6.75 A
